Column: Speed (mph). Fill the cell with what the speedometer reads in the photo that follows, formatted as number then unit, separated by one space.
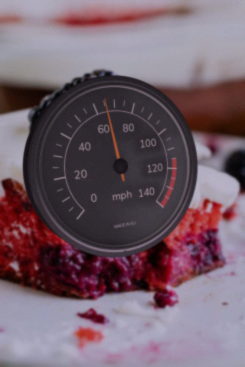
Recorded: 65 mph
